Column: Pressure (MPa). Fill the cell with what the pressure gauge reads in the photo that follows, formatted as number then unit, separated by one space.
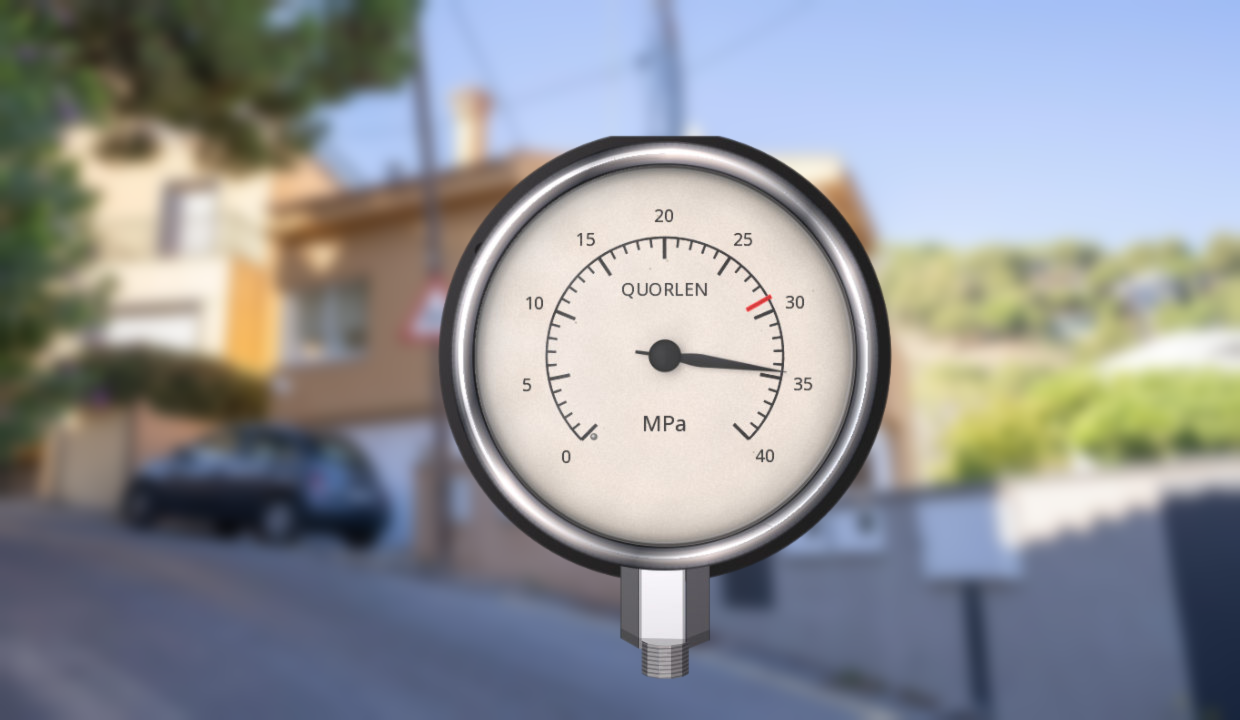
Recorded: 34.5 MPa
